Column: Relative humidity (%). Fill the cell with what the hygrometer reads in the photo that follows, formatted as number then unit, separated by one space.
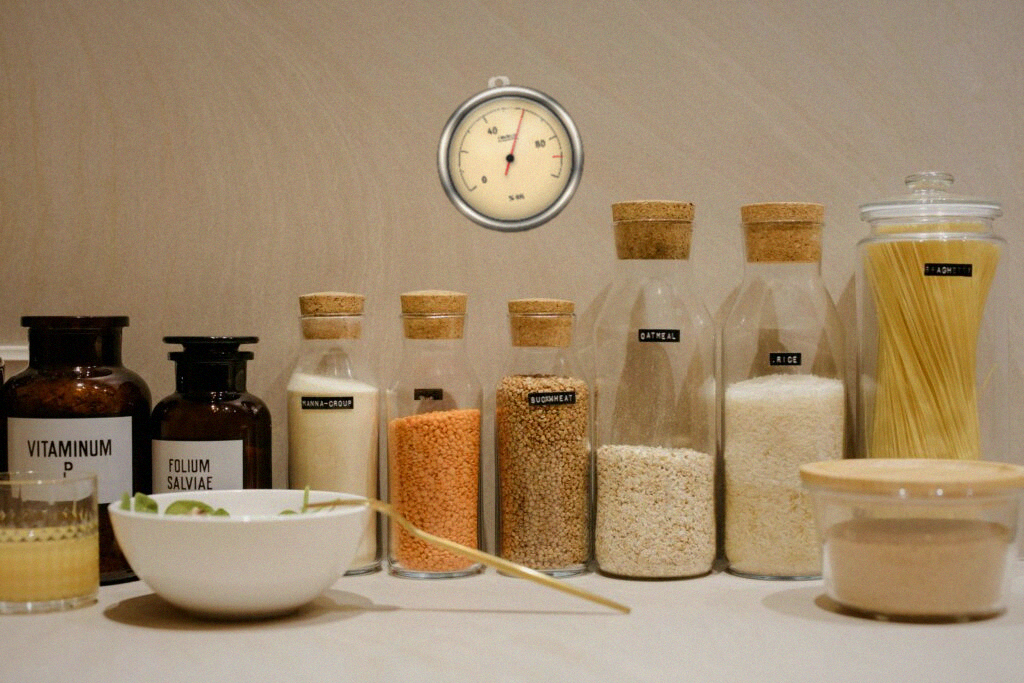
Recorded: 60 %
